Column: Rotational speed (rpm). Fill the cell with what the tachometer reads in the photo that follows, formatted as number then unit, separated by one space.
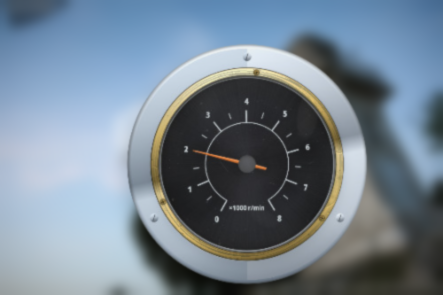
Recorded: 2000 rpm
